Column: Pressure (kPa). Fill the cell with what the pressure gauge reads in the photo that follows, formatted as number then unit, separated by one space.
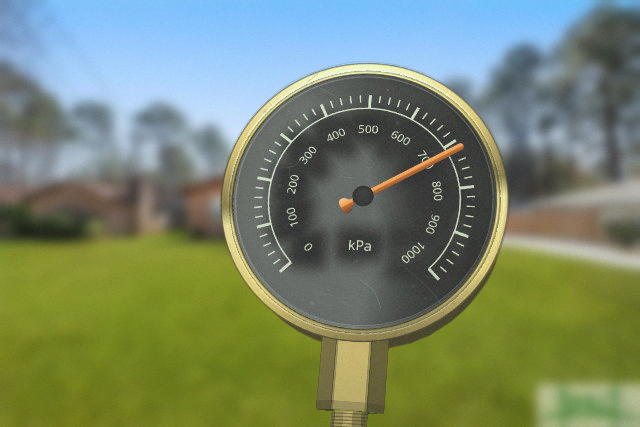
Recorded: 720 kPa
